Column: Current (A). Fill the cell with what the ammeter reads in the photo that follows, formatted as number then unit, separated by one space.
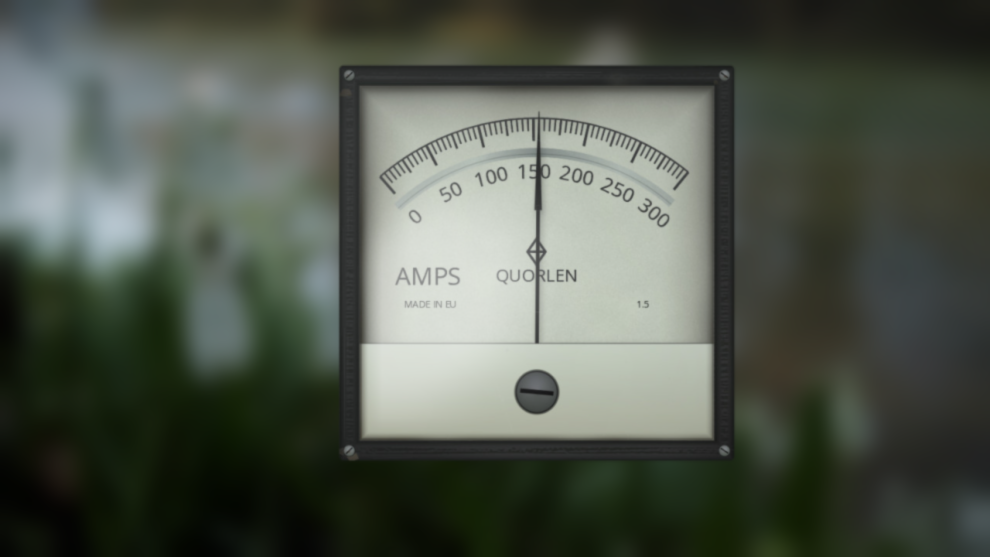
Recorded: 155 A
